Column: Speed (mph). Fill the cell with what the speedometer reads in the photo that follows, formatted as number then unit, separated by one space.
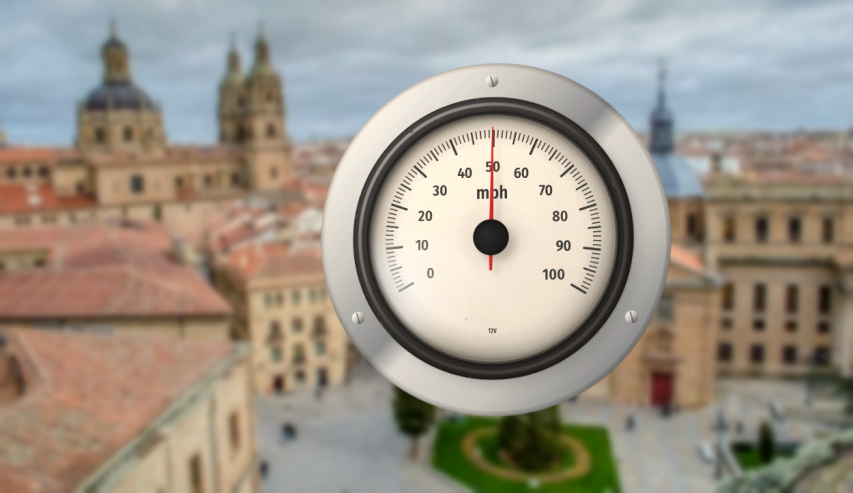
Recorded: 50 mph
